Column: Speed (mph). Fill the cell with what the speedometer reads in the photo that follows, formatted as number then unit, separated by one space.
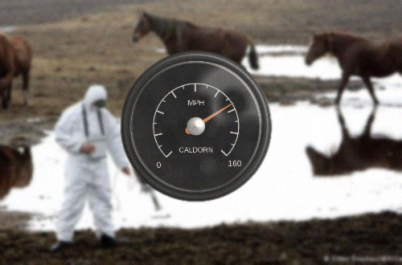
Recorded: 115 mph
